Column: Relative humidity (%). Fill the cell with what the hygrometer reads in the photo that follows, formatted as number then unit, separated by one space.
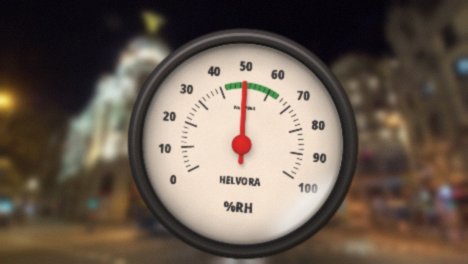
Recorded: 50 %
